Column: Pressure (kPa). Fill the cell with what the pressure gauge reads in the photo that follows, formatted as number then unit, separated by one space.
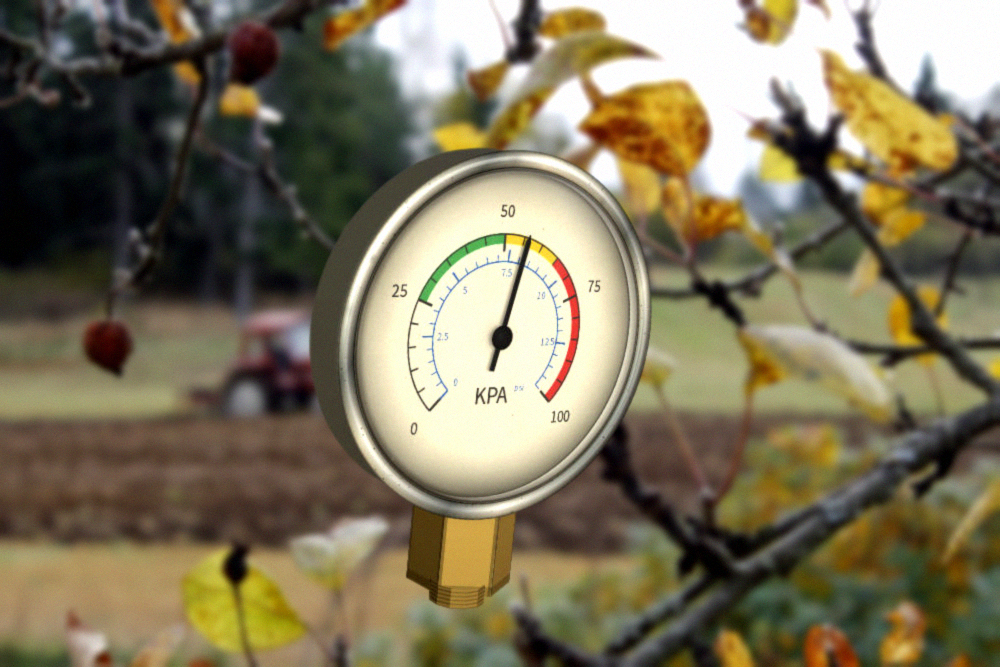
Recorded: 55 kPa
